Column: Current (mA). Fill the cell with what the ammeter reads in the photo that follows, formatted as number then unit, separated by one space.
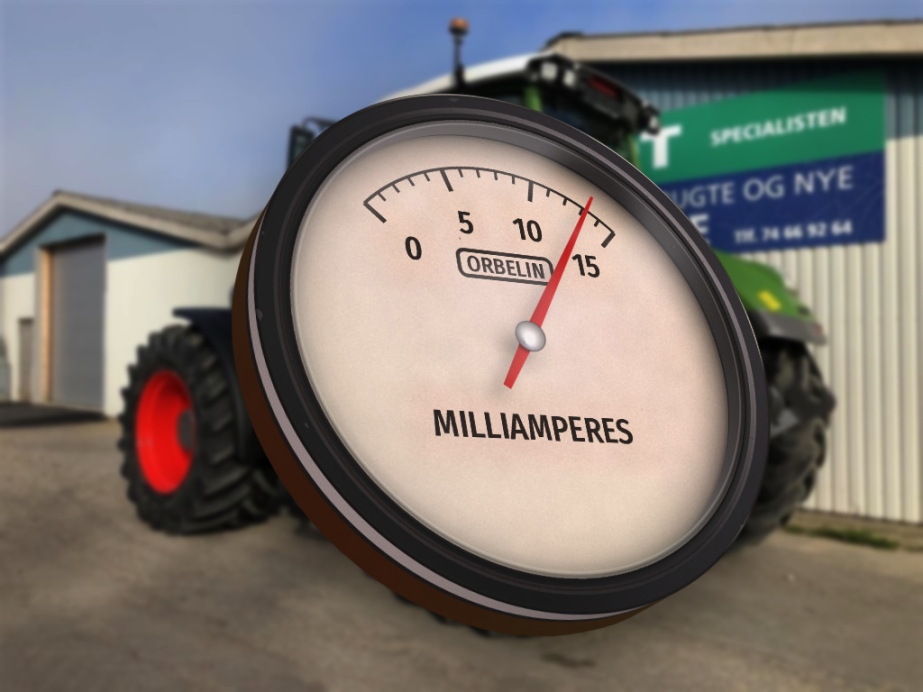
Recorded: 13 mA
